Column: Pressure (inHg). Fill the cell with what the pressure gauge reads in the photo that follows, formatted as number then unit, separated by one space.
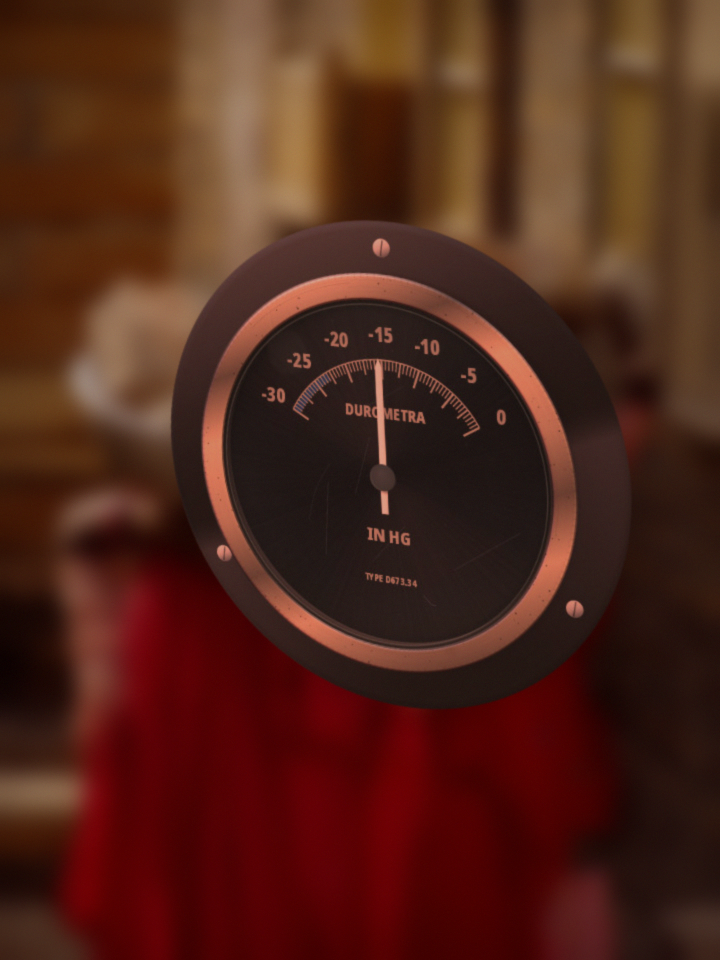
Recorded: -15 inHg
